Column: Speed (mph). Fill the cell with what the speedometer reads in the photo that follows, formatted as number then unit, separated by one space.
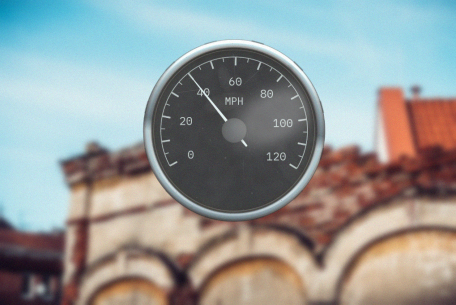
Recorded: 40 mph
